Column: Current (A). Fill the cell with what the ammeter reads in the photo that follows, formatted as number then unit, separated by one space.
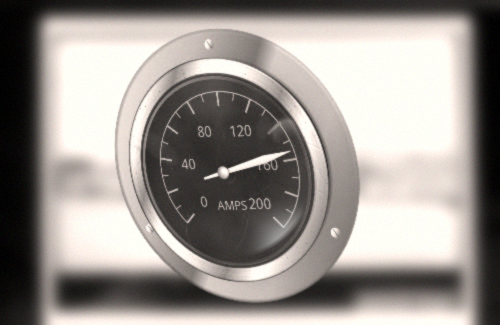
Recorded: 155 A
